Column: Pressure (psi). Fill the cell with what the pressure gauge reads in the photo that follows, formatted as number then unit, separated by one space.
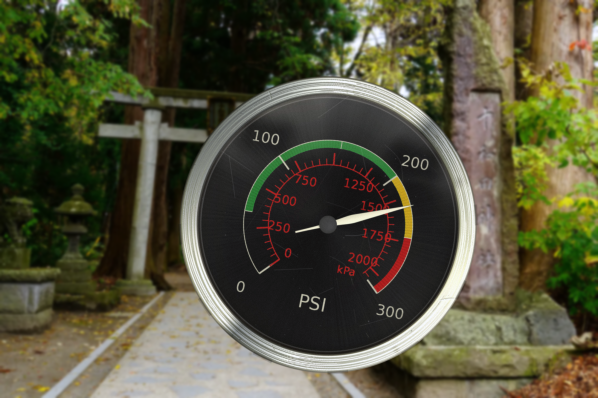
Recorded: 225 psi
